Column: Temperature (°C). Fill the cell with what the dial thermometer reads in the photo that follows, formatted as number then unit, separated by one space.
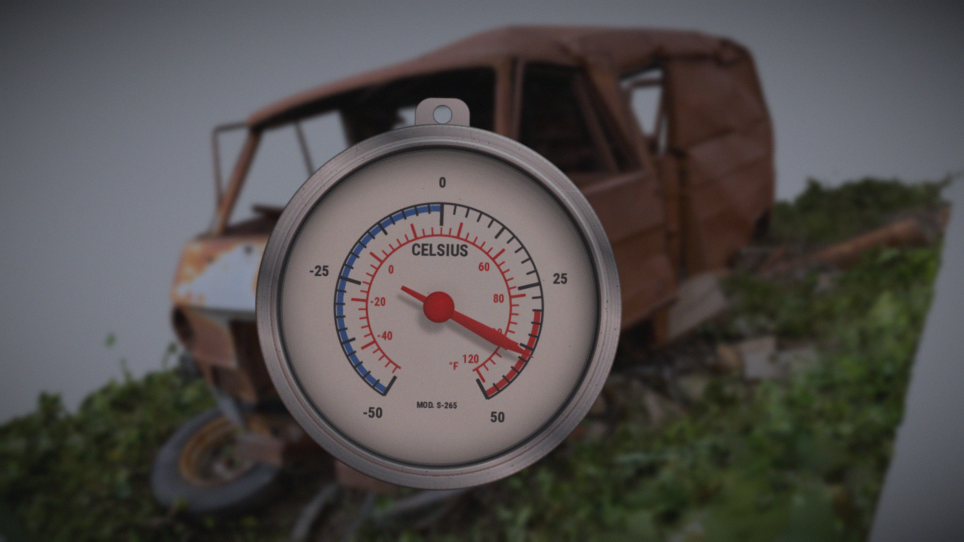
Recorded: 38.75 °C
